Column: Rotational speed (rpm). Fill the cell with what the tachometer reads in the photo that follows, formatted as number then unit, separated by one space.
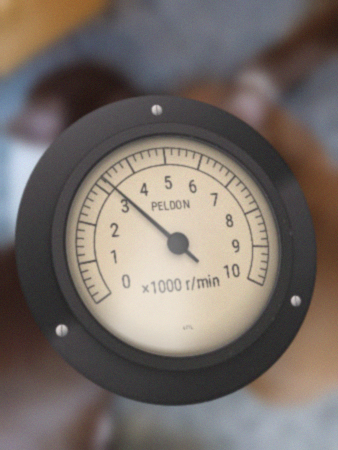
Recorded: 3200 rpm
